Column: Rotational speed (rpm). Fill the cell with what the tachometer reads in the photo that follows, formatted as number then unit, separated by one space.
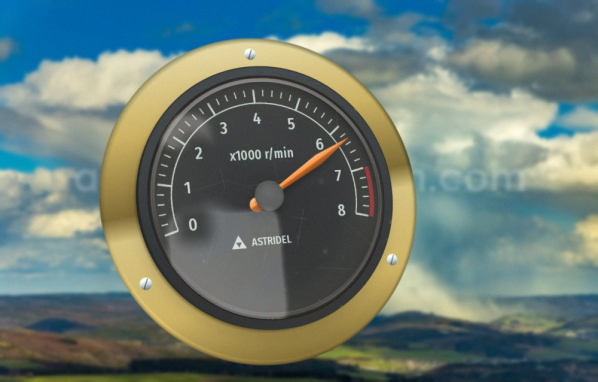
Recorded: 6300 rpm
